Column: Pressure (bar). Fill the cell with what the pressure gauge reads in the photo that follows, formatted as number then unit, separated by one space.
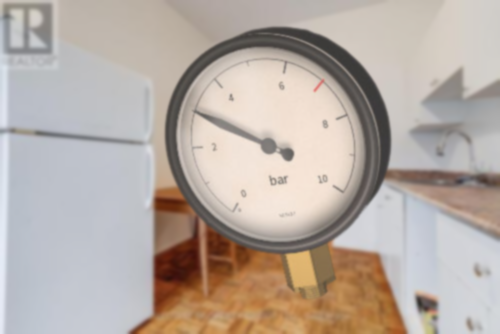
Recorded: 3 bar
